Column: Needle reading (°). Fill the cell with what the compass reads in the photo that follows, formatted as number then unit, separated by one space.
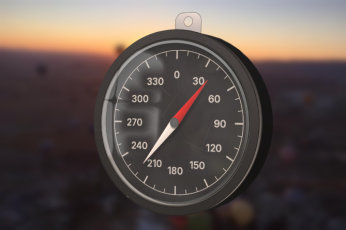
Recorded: 40 °
